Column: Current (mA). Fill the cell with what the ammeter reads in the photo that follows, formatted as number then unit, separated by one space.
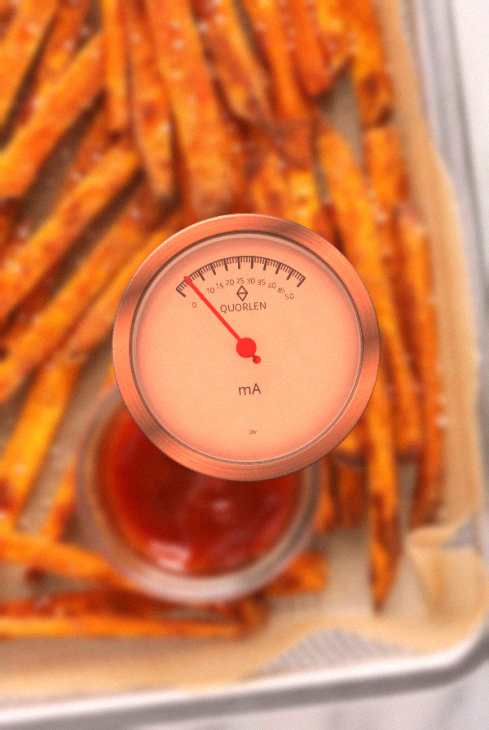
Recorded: 5 mA
